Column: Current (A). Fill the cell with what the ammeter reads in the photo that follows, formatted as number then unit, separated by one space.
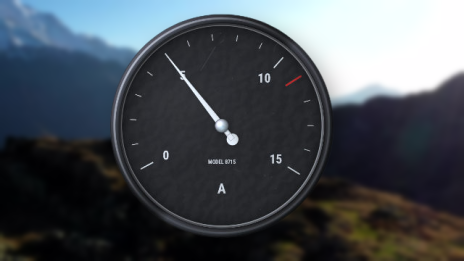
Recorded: 5 A
